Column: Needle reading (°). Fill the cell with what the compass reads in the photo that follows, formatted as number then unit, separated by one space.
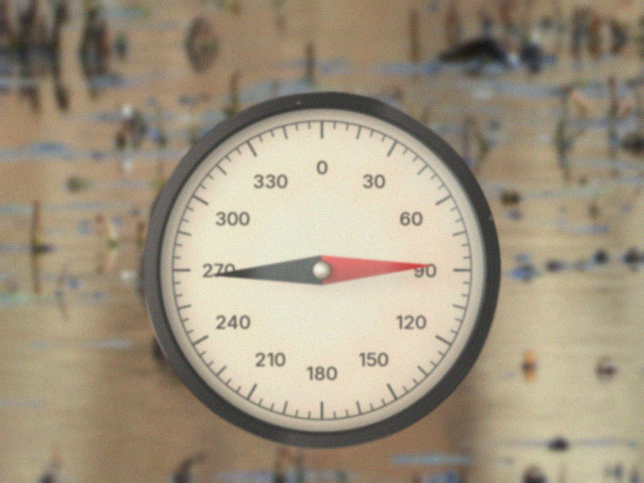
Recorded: 87.5 °
